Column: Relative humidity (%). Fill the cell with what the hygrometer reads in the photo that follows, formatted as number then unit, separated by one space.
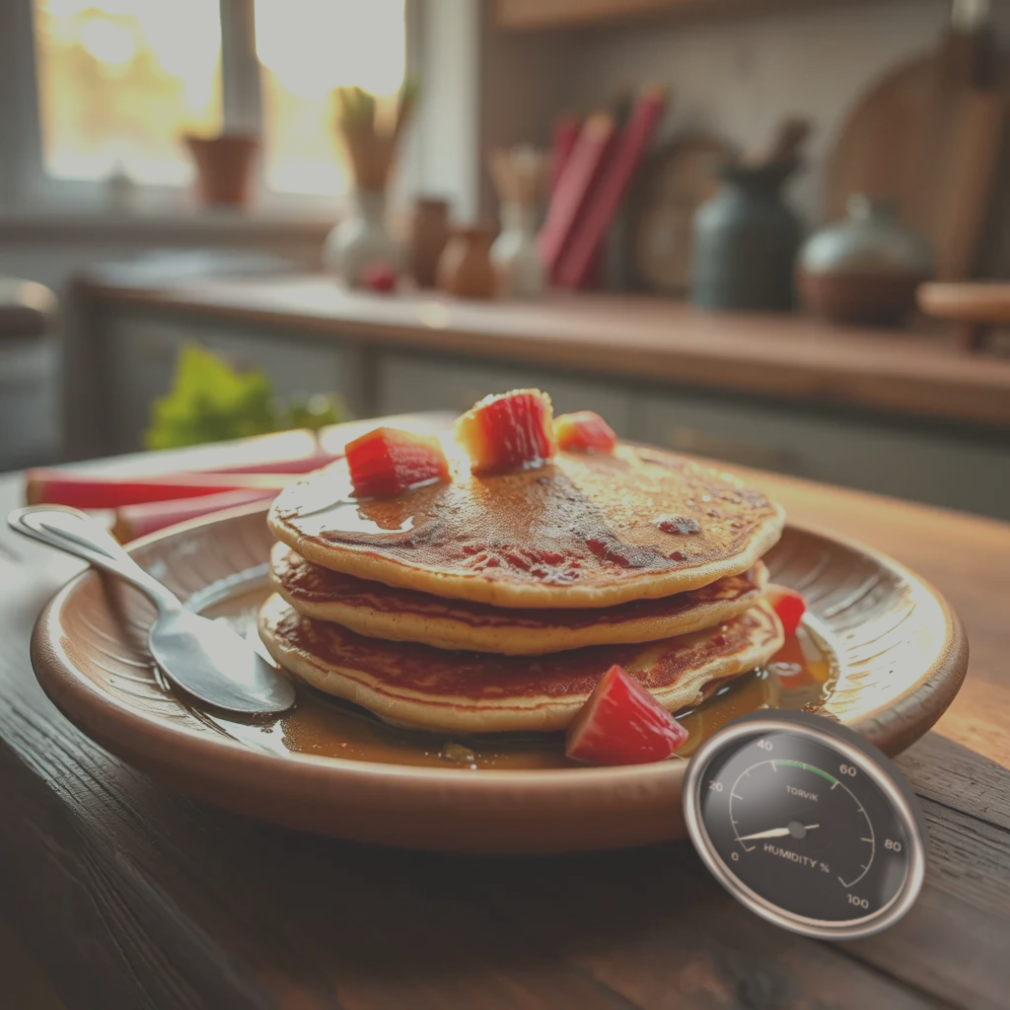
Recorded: 5 %
